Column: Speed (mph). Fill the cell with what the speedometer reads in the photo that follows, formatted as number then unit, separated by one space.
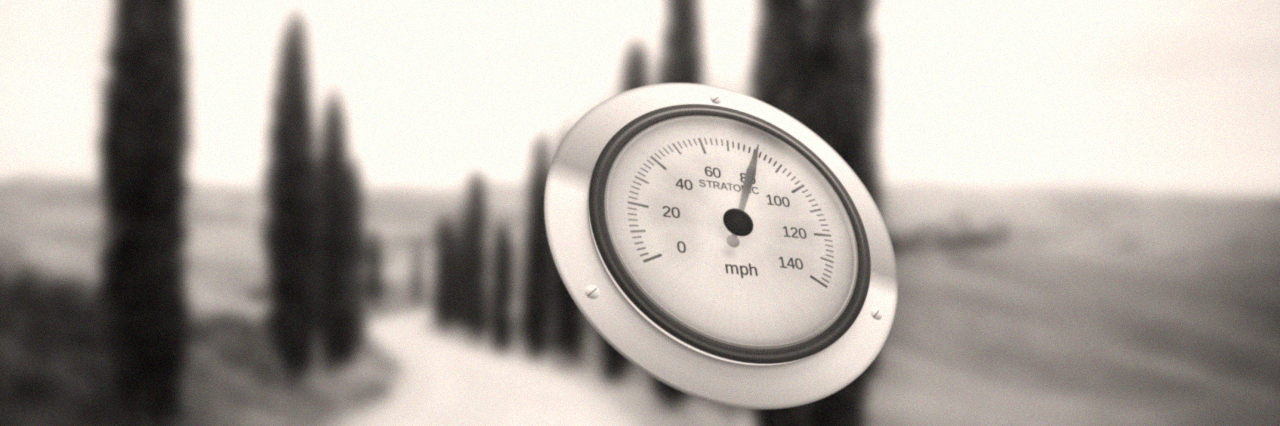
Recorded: 80 mph
